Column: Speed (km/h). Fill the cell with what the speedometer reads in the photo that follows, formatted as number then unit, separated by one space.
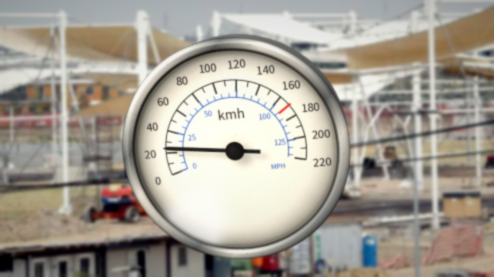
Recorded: 25 km/h
